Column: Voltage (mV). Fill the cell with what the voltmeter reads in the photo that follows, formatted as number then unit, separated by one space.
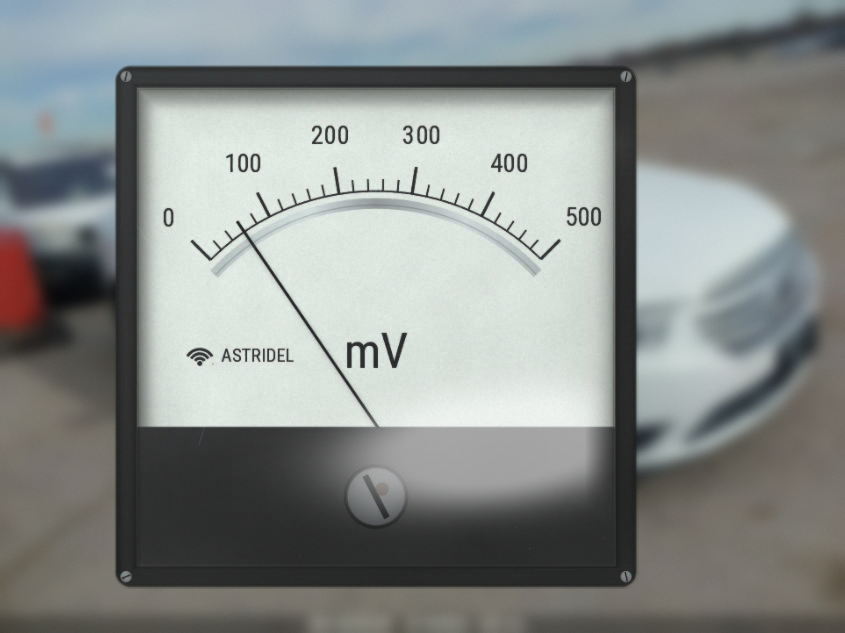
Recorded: 60 mV
